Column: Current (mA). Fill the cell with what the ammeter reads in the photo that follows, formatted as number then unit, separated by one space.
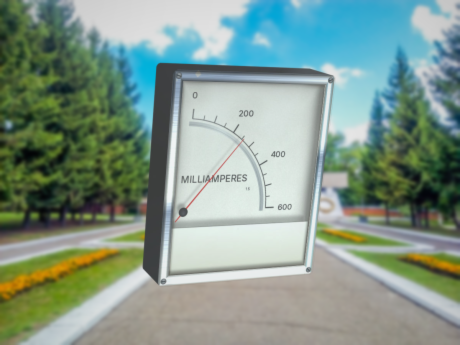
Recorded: 250 mA
